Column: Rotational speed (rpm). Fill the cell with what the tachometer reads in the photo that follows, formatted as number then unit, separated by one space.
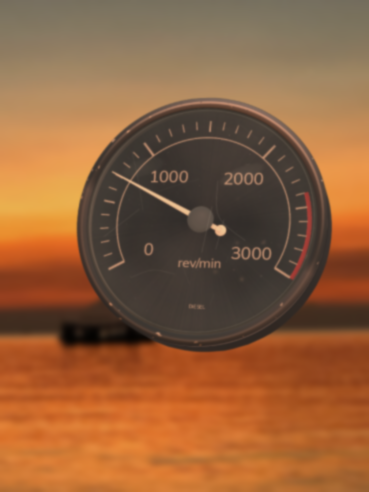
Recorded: 700 rpm
